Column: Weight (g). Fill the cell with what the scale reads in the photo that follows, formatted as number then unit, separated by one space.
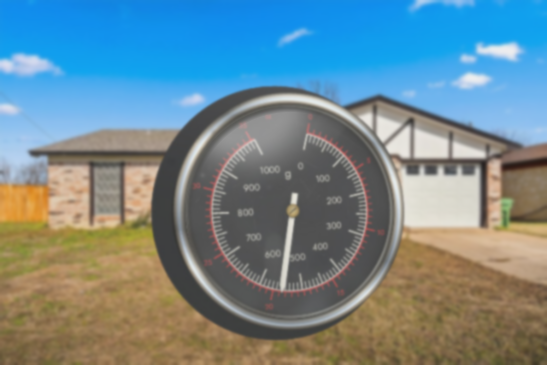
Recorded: 550 g
